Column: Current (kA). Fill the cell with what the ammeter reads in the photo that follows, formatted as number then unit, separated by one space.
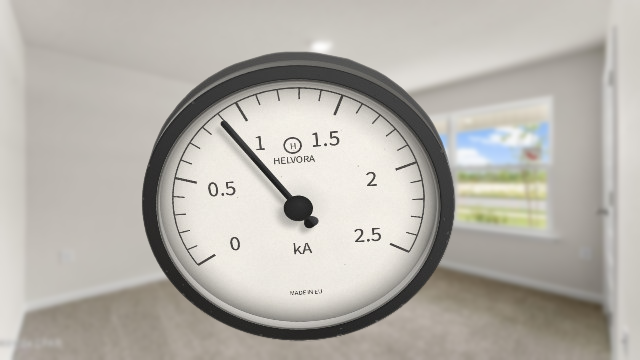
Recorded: 0.9 kA
